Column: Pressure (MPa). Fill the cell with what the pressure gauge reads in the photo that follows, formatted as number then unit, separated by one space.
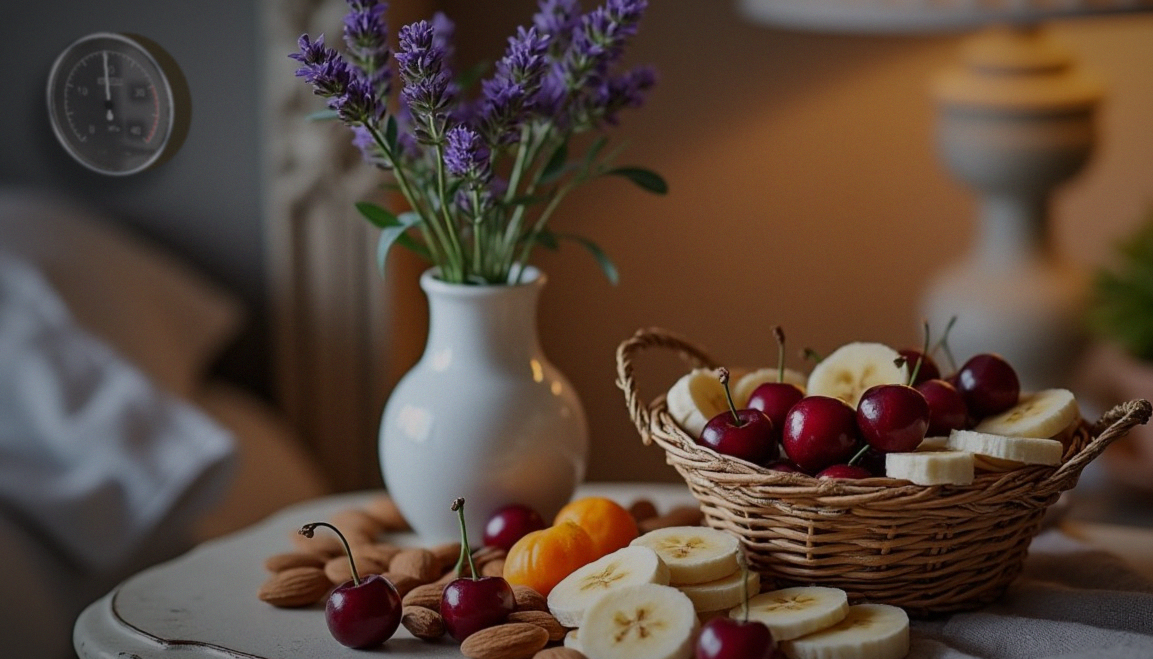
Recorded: 20 MPa
